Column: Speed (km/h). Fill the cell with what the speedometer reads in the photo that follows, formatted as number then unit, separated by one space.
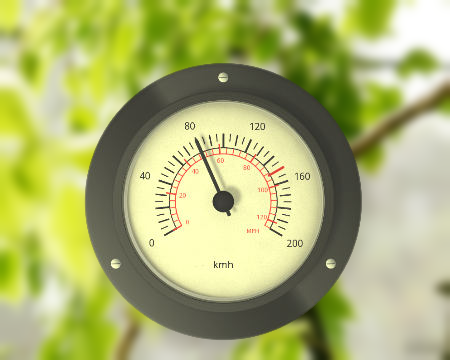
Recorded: 80 km/h
